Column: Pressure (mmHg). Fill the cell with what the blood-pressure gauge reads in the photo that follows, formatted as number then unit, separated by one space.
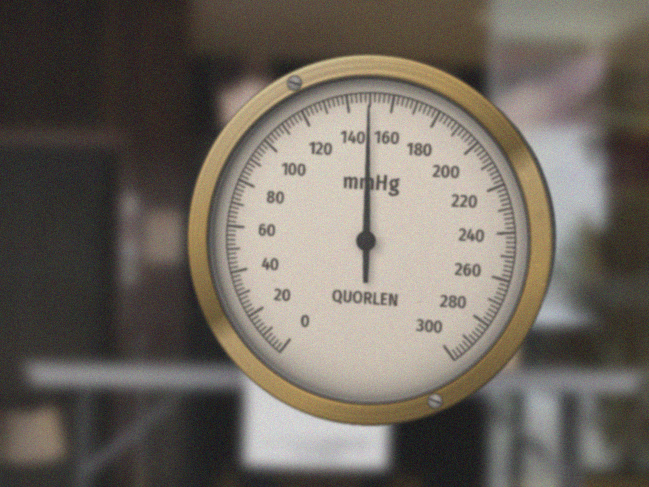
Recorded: 150 mmHg
